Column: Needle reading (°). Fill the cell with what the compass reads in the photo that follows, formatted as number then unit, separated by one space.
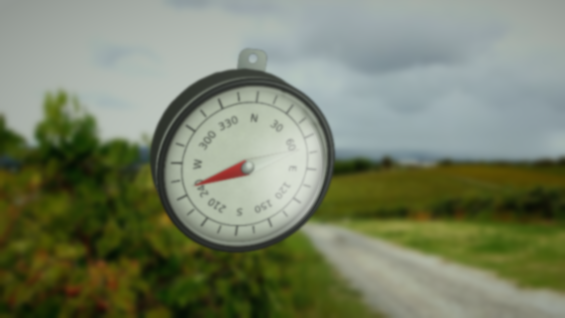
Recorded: 247.5 °
